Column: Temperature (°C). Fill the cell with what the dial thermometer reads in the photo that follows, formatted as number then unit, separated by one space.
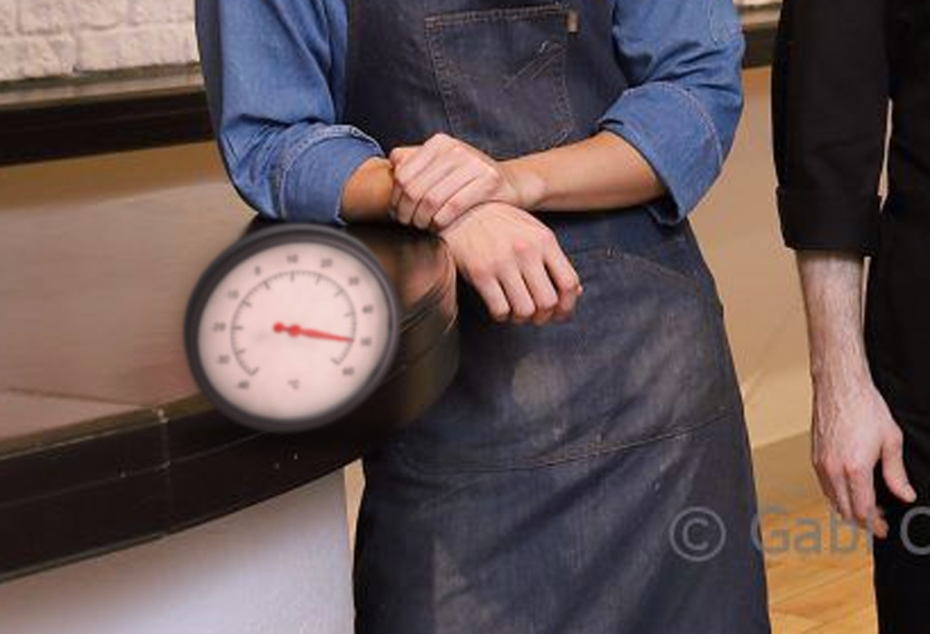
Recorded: 50 °C
